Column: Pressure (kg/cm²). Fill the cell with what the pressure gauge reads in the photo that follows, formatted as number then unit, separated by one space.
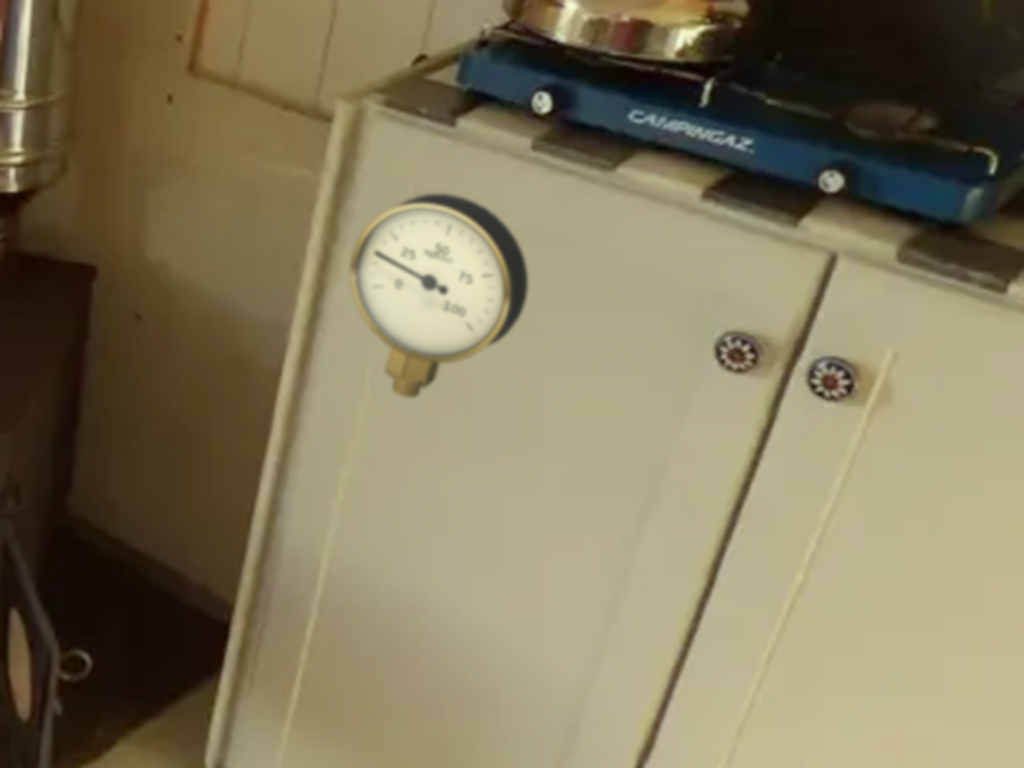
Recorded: 15 kg/cm²
